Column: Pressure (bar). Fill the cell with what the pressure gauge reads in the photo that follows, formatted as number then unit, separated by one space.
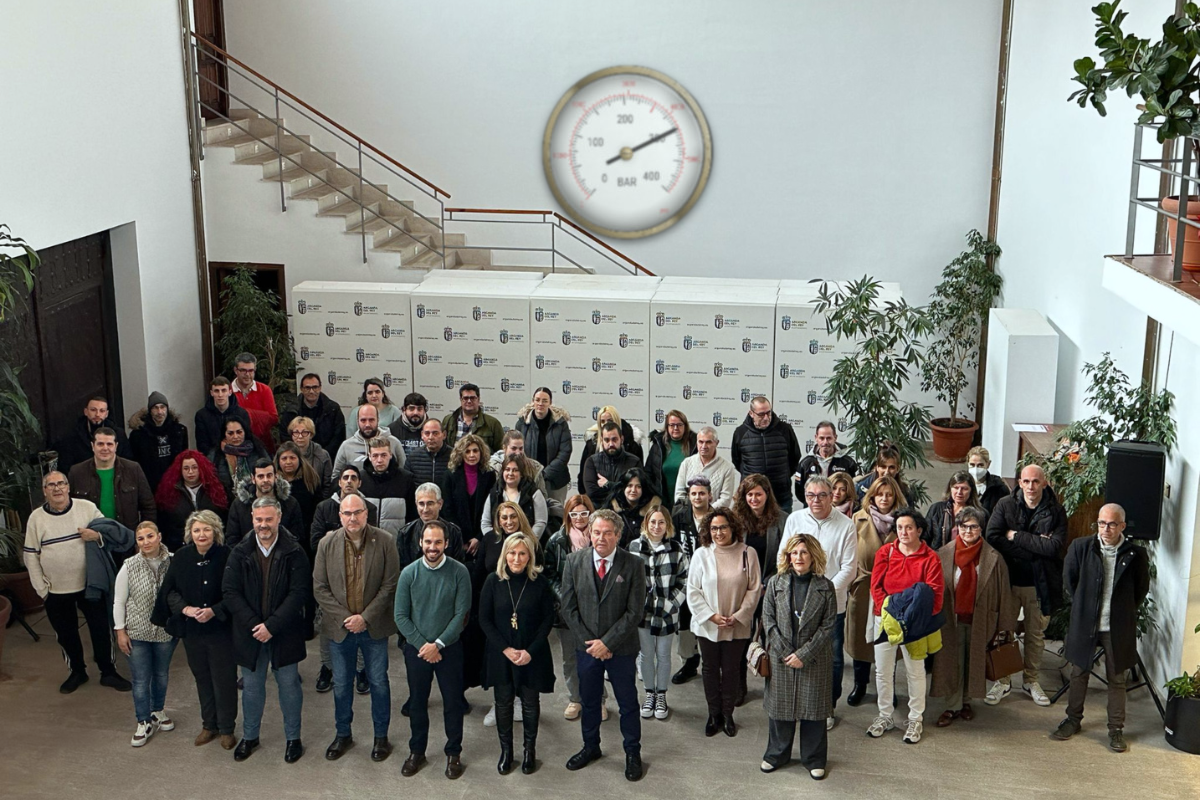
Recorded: 300 bar
